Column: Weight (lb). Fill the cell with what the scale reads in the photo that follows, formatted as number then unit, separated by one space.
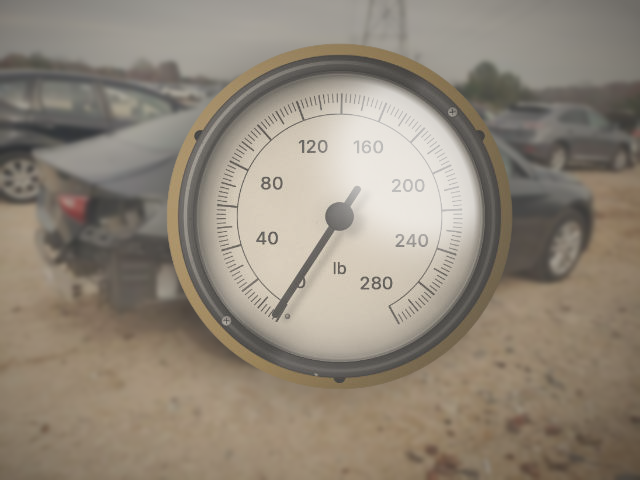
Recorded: 2 lb
